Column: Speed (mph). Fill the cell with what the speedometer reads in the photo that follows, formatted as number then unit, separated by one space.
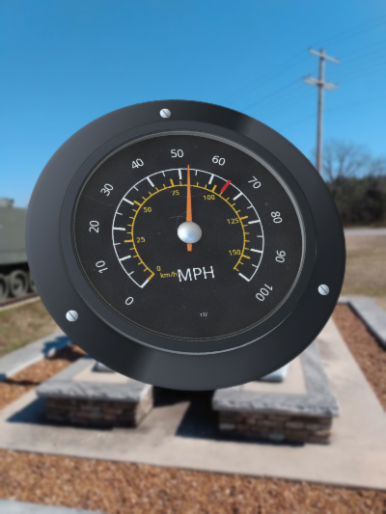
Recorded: 52.5 mph
